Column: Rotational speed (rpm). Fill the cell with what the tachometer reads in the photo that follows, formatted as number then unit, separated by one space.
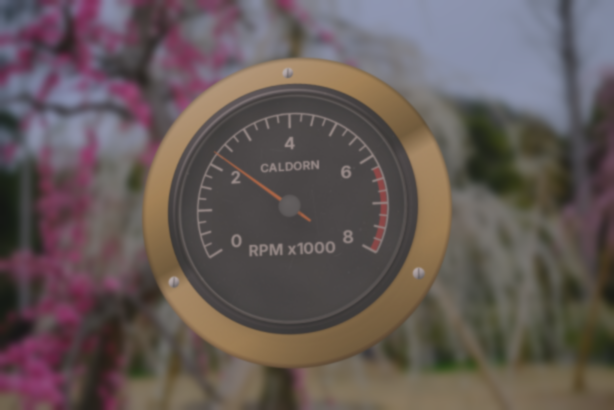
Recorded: 2250 rpm
